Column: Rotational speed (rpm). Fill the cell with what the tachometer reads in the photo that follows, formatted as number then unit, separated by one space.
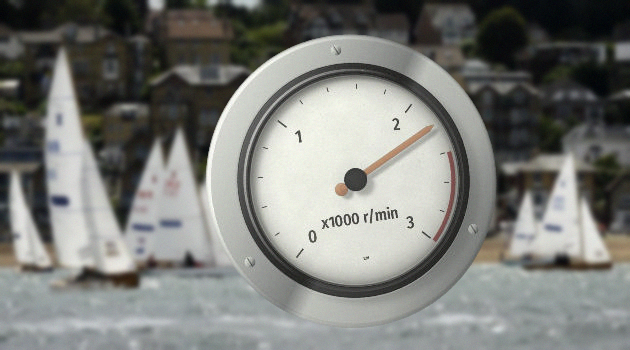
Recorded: 2200 rpm
